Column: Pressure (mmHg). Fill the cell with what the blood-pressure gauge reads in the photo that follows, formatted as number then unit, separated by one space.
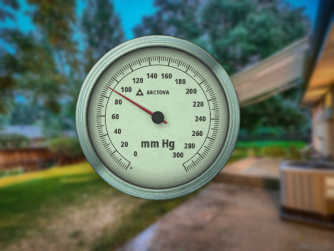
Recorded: 90 mmHg
